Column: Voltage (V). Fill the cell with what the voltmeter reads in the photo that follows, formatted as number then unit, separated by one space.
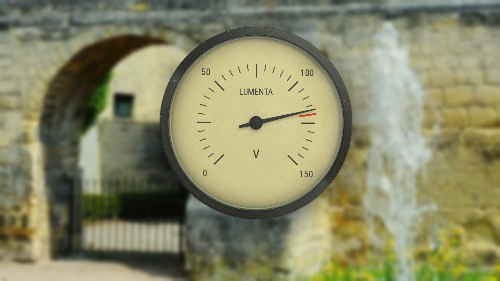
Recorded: 117.5 V
